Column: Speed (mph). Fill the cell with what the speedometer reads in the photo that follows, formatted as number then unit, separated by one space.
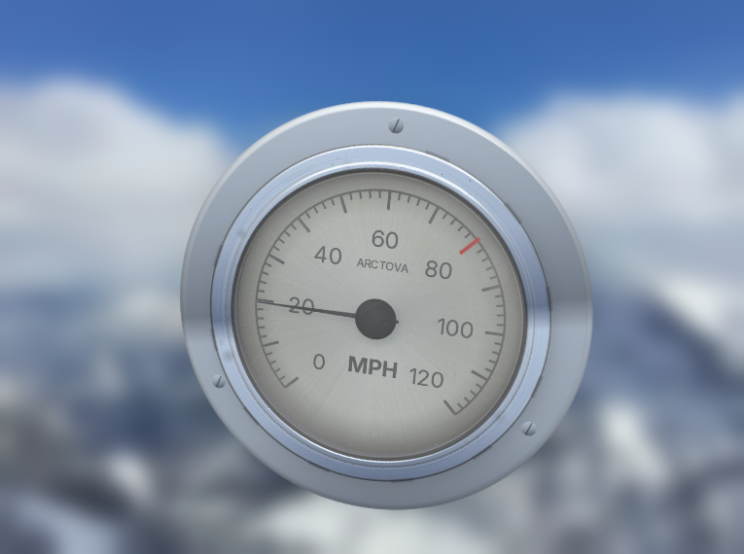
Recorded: 20 mph
